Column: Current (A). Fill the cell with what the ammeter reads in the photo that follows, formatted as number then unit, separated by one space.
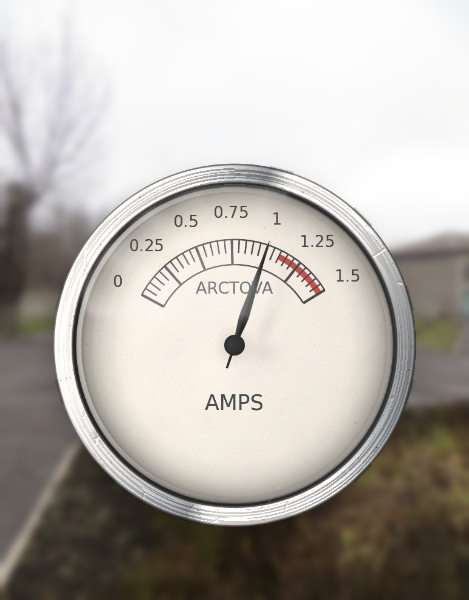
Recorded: 1 A
